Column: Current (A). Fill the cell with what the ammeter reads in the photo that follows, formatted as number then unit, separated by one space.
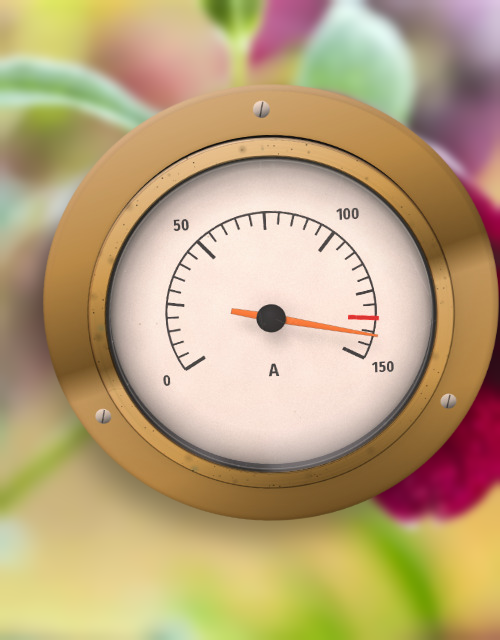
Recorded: 140 A
